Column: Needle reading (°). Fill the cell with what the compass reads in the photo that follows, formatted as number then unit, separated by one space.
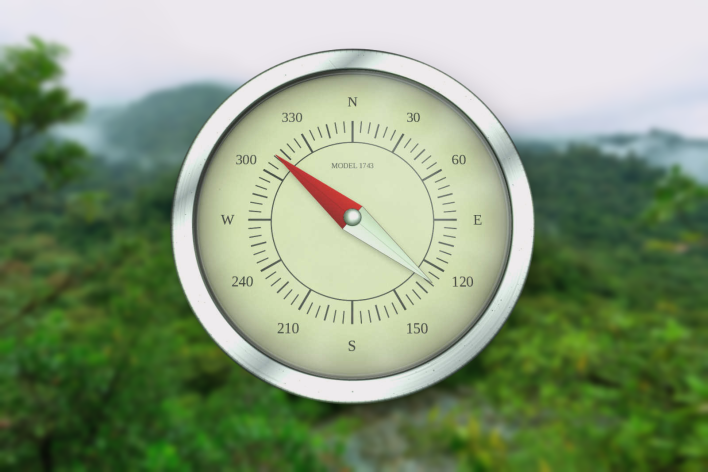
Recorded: 310 °
